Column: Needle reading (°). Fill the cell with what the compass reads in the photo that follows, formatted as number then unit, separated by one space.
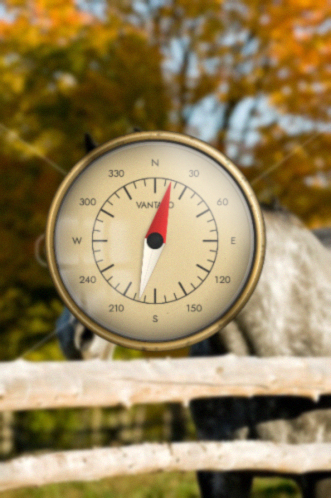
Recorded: 15 °
